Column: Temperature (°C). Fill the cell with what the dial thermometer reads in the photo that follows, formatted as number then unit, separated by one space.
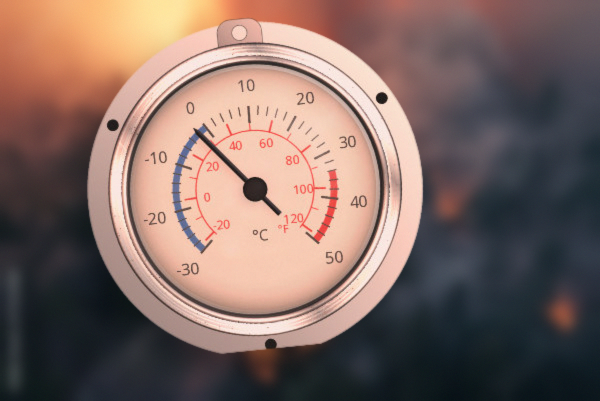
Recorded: -2 °C
